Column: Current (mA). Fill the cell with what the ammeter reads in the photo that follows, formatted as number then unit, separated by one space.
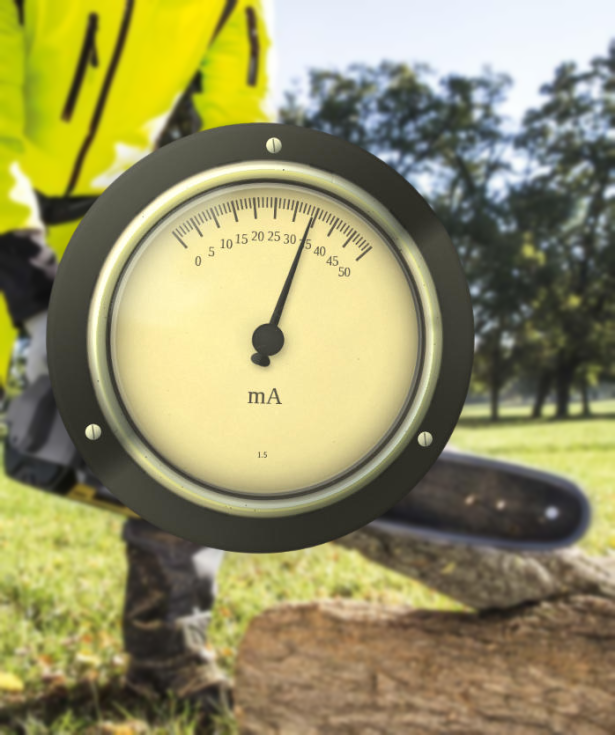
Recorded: 34 mA
